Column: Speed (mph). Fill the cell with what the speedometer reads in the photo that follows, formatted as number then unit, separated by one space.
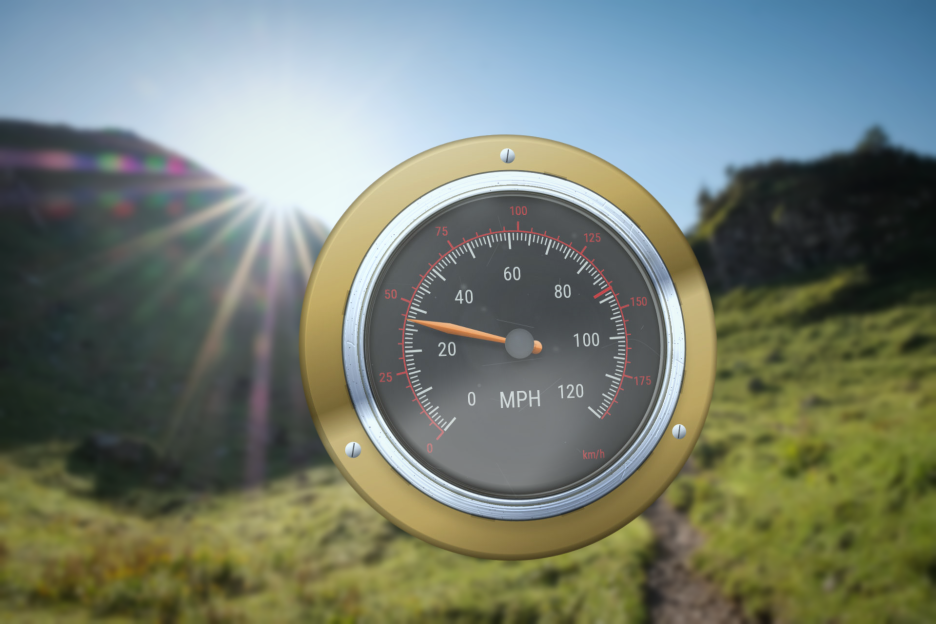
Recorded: 27 mph
